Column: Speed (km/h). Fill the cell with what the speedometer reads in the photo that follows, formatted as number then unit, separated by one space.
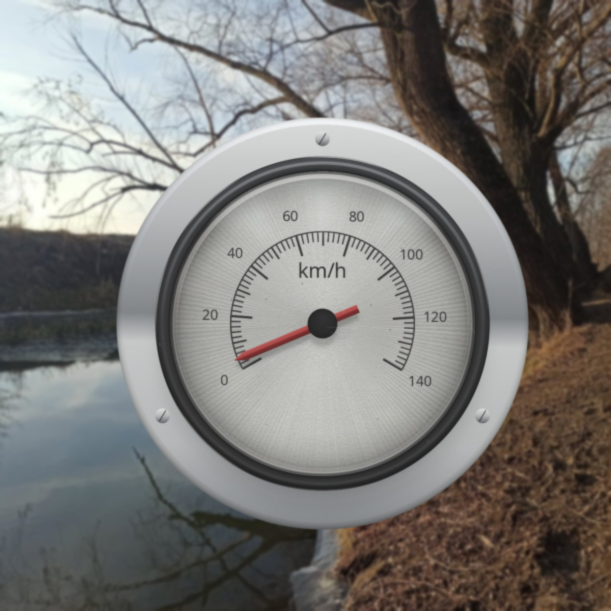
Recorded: 4 km/h
